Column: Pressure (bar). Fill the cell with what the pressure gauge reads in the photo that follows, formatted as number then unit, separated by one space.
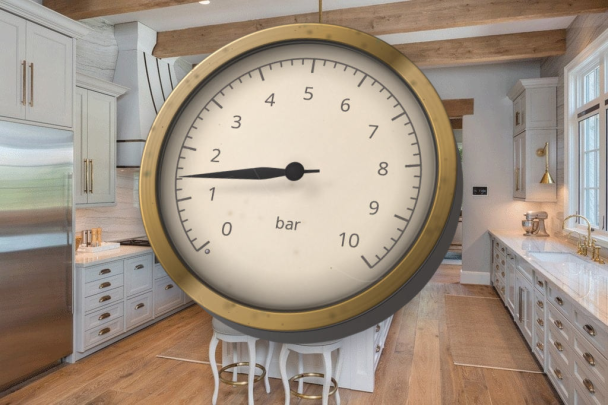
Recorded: 1.4 bar
